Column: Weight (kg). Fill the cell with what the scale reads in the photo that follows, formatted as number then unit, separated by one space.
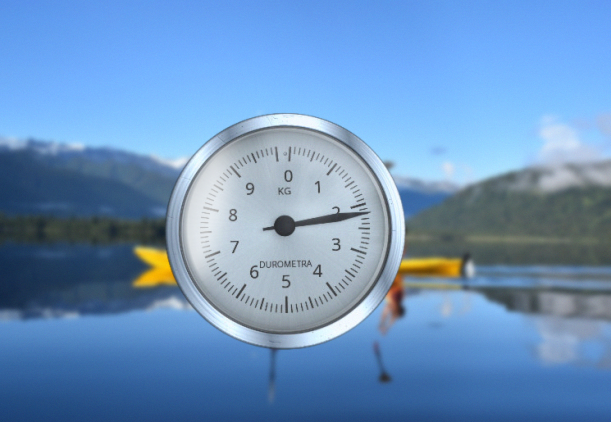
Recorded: 2.2 kg
